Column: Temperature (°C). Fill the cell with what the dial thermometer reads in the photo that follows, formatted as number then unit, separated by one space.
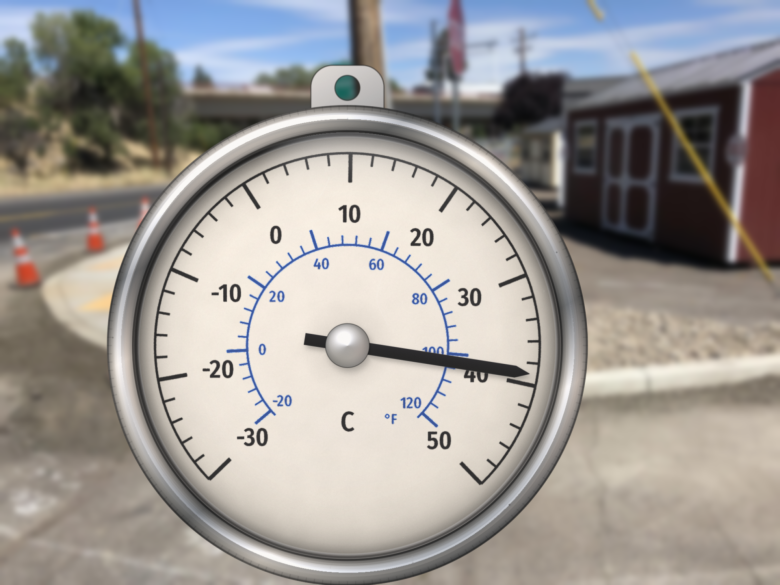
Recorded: 39 °C
